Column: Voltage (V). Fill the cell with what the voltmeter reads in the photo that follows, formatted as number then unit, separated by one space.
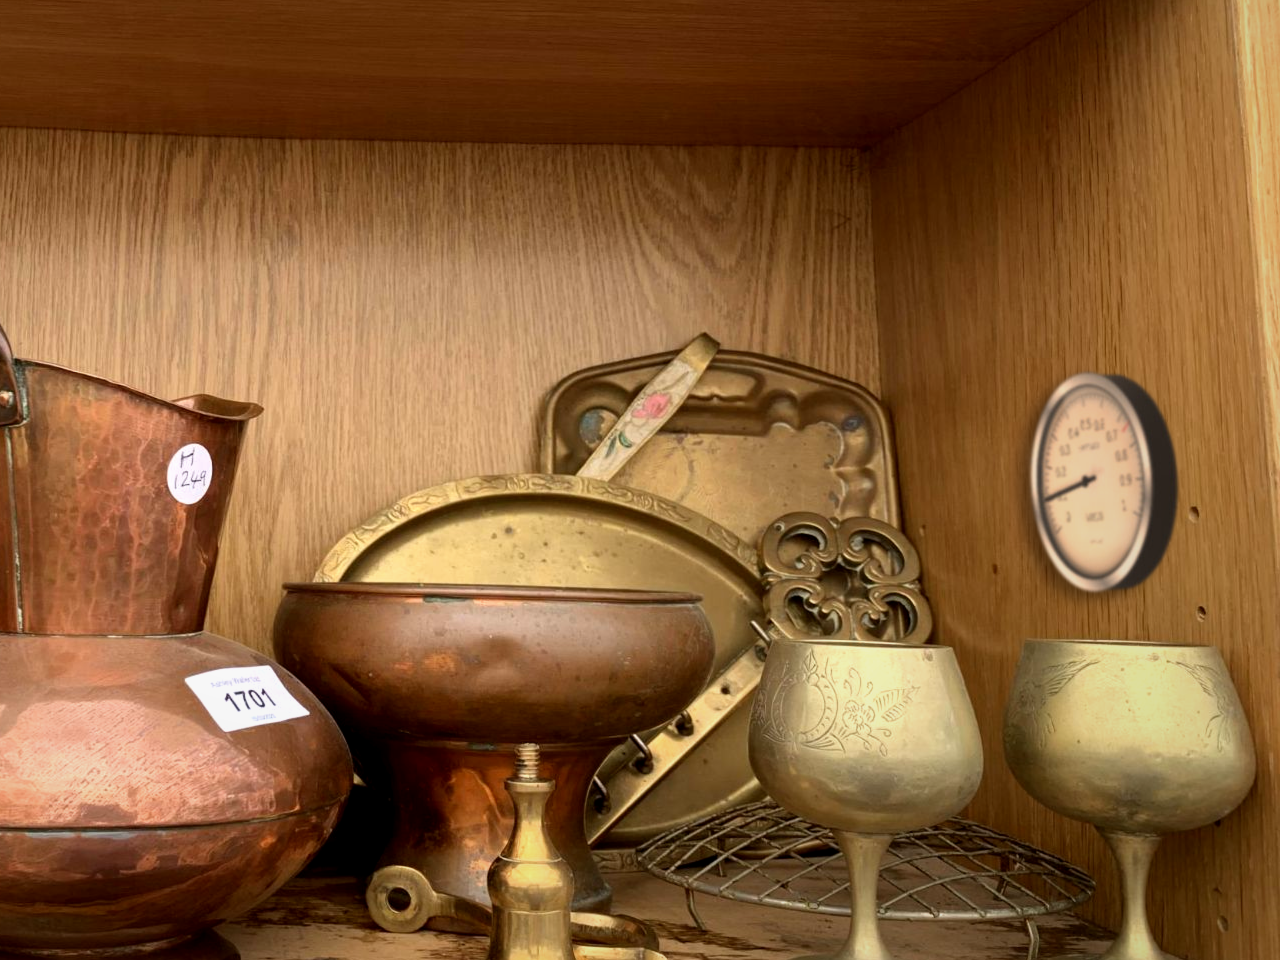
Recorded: 0.1 V
